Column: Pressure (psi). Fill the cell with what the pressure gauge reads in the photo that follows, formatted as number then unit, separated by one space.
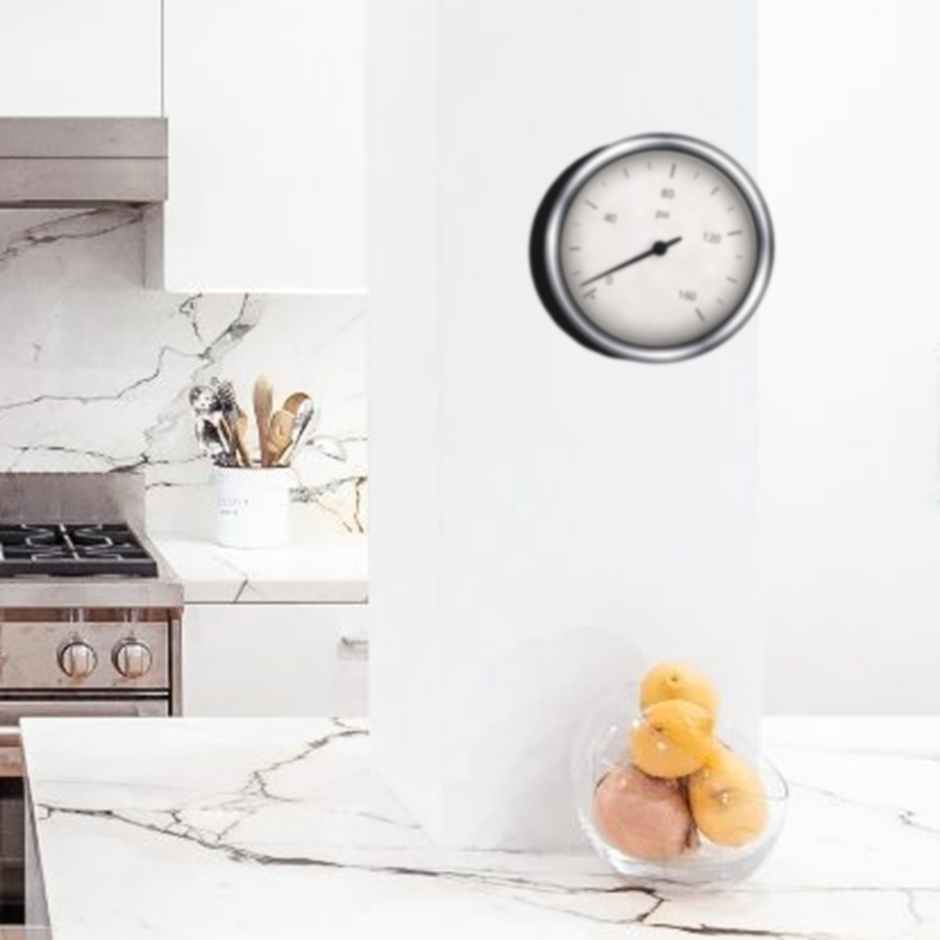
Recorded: 5 psi
